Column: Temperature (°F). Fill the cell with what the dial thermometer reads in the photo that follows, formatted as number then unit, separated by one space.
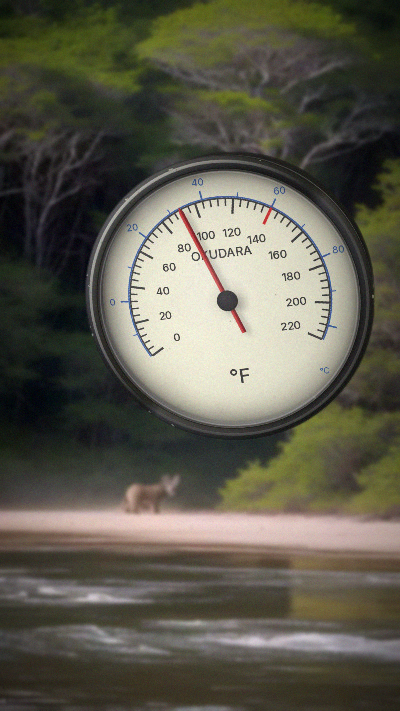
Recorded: 92 °F
